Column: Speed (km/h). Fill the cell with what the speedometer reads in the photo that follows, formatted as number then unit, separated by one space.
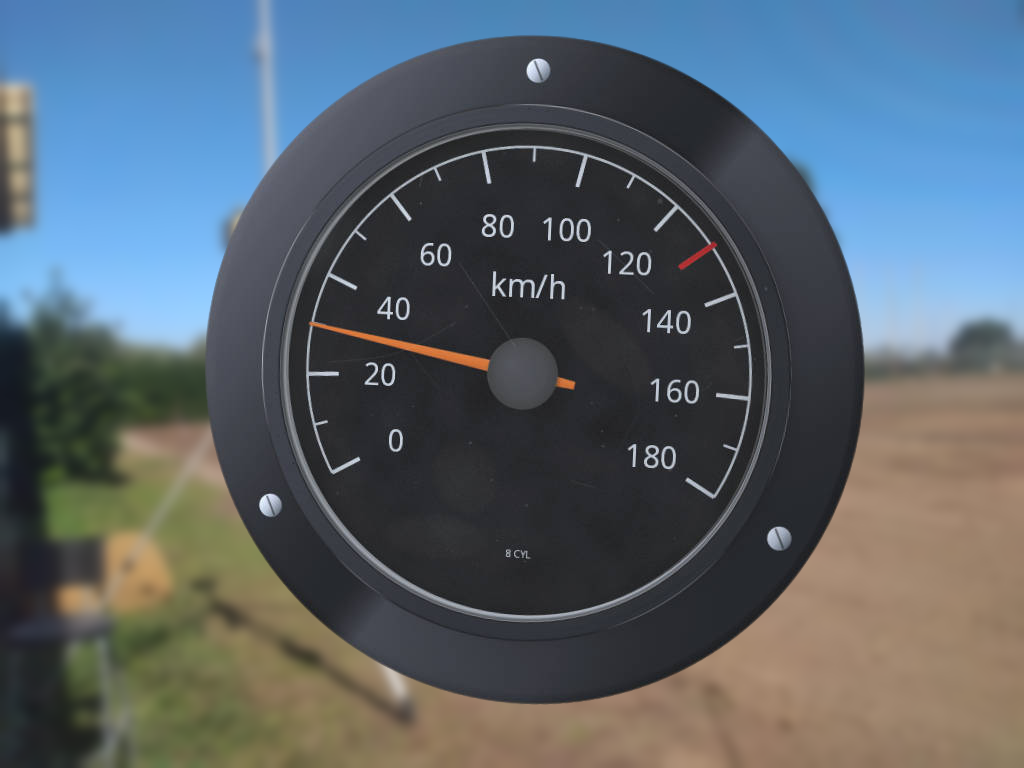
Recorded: 30 km/h
